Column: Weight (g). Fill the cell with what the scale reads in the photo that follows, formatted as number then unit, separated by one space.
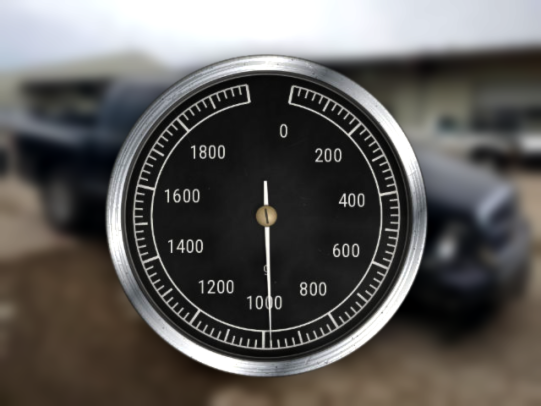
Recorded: 980 g
